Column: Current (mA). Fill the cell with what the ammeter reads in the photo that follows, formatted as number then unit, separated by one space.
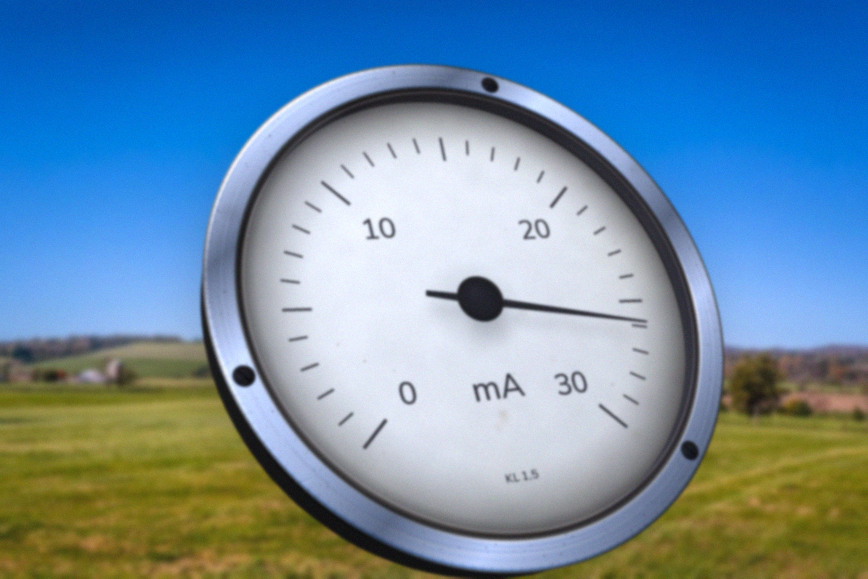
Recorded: 26 mA
